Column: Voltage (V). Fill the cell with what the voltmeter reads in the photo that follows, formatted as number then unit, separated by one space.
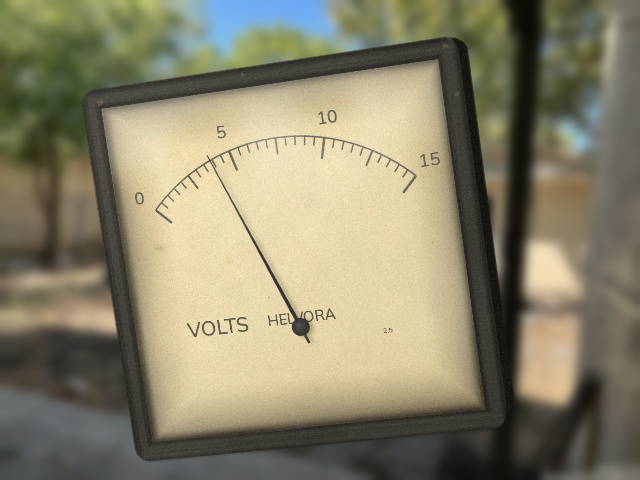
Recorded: 4 V
